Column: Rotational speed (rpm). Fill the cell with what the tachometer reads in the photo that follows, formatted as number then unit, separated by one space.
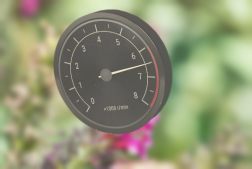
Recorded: 6500 rpm
